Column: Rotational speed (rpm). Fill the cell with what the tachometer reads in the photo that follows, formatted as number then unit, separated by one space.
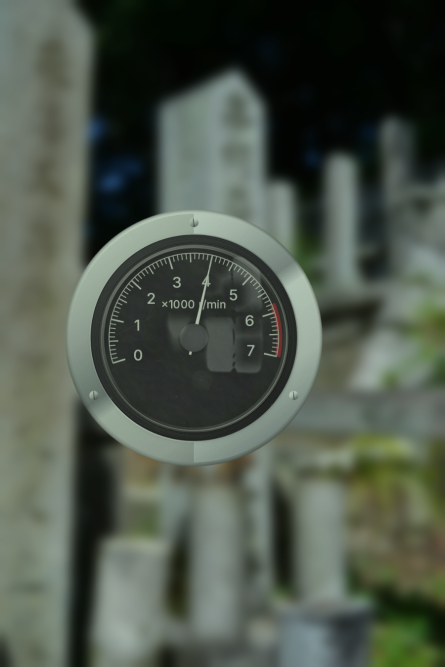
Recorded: 4000 rpm
